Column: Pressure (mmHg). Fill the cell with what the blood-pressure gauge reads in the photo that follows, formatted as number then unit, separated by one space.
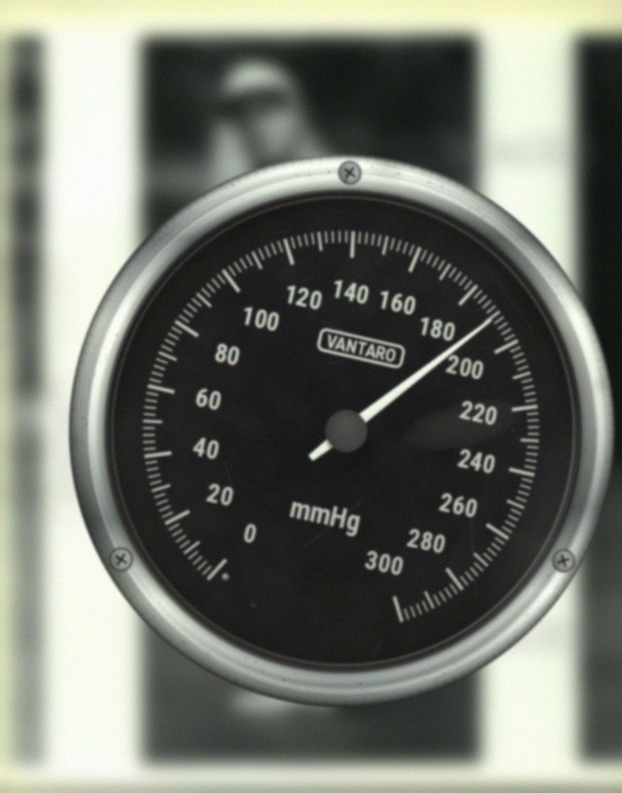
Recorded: 190 mmHg
